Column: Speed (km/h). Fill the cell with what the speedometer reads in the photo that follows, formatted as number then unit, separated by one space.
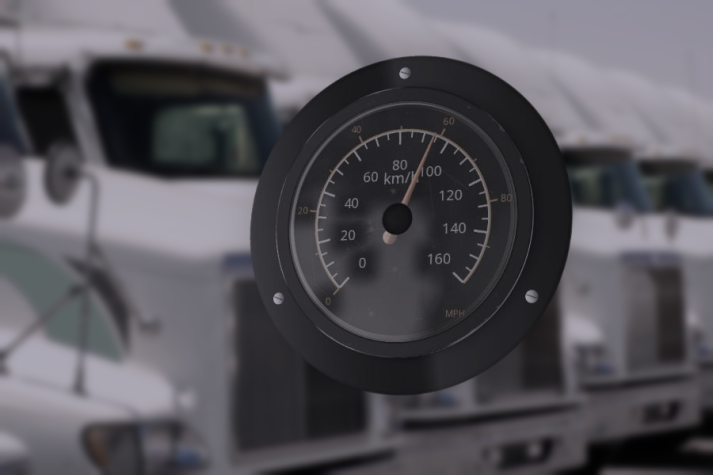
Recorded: 95 km/h
